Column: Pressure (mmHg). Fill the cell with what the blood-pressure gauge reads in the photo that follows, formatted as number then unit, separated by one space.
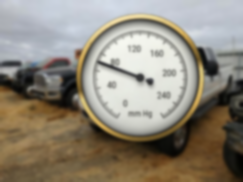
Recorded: 70 mmHg
